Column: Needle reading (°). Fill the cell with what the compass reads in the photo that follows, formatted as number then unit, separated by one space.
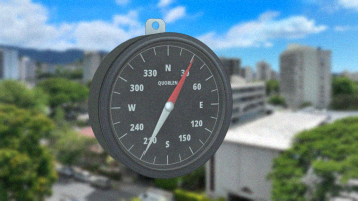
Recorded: 30 °
